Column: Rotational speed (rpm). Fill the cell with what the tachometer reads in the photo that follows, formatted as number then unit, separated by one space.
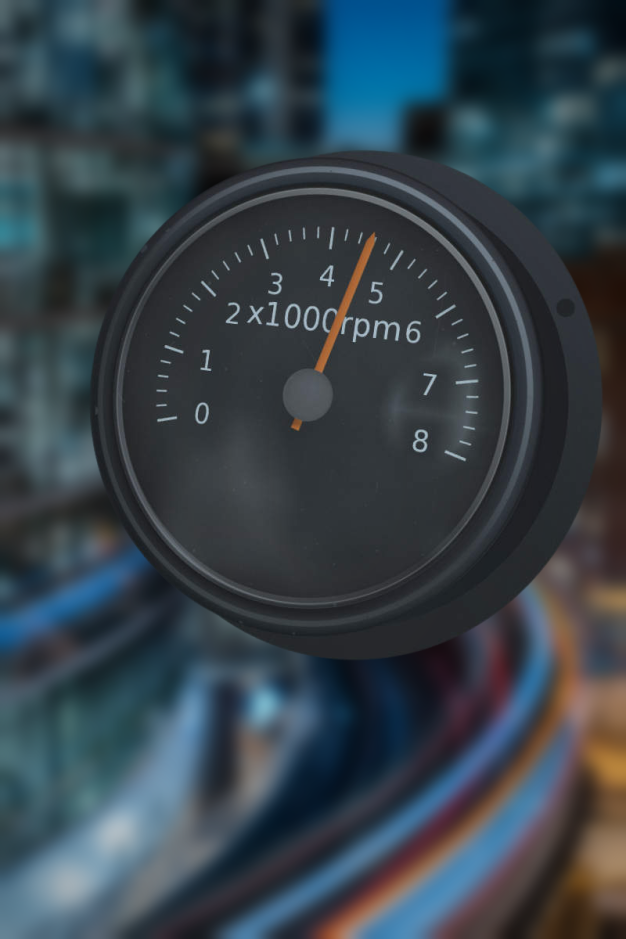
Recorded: 4600 rpm
